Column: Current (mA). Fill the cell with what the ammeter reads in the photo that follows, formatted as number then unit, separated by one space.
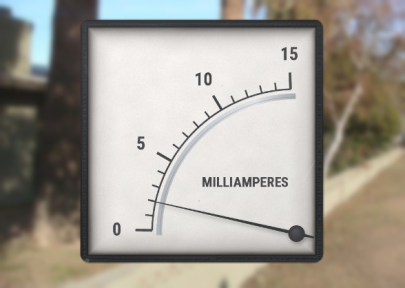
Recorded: 2 mA
